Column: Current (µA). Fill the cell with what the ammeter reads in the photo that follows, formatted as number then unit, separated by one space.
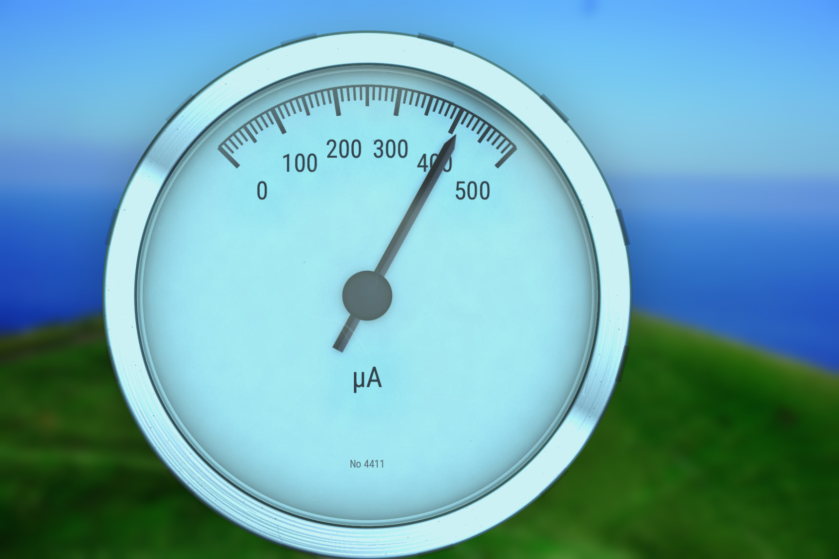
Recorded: 410 µA
